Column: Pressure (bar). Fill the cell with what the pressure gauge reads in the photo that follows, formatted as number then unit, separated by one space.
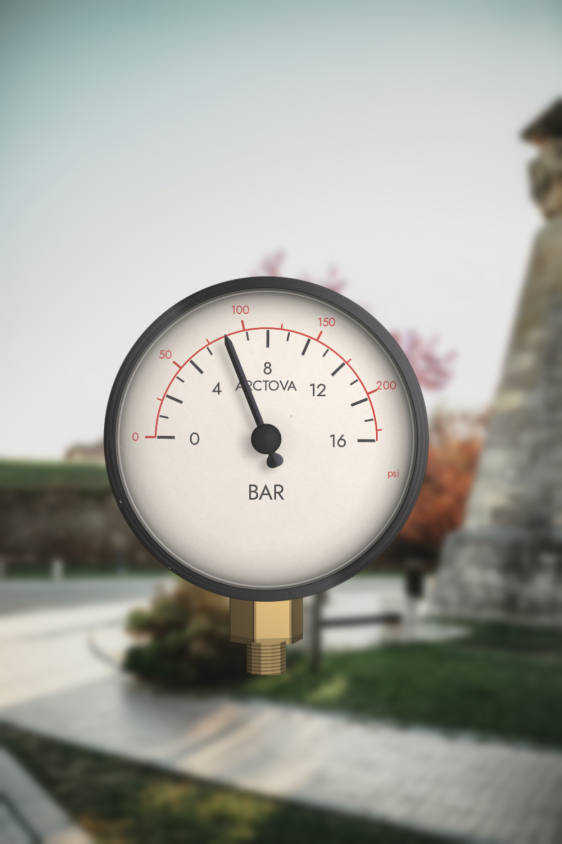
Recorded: 6 bar
